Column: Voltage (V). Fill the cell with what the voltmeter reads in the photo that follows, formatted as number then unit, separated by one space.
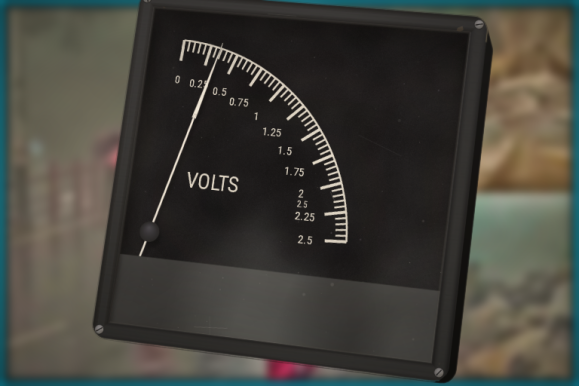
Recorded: 0.35 V
